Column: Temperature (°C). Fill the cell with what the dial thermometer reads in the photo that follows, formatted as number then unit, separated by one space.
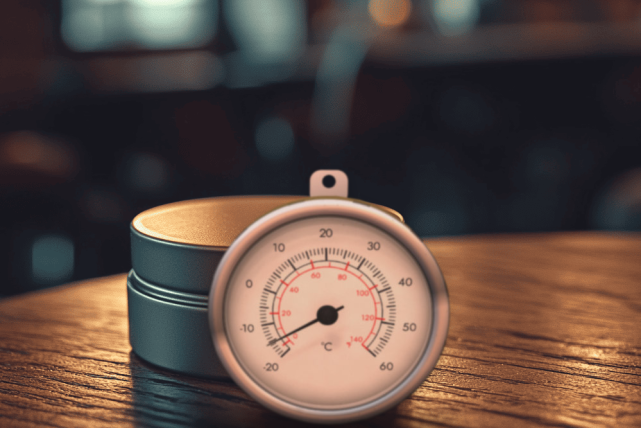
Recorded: -15 °C
